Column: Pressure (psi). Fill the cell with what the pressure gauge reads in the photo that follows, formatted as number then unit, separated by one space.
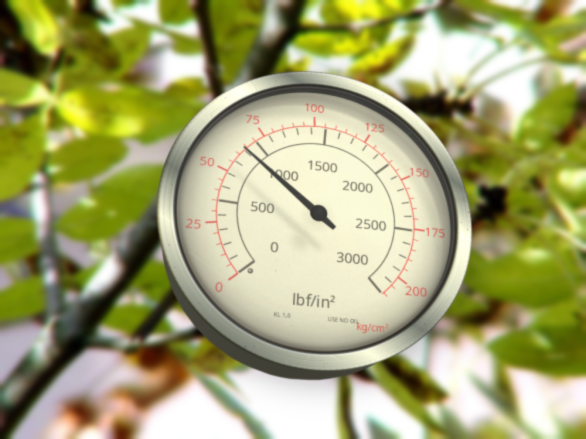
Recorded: 900 psi
